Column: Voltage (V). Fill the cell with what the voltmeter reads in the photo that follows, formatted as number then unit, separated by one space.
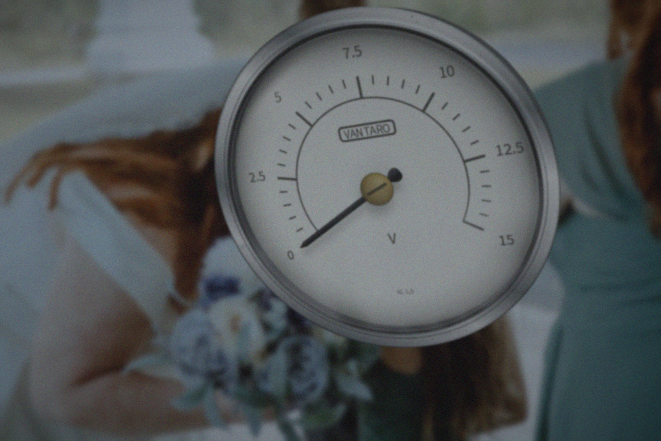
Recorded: 0 V
